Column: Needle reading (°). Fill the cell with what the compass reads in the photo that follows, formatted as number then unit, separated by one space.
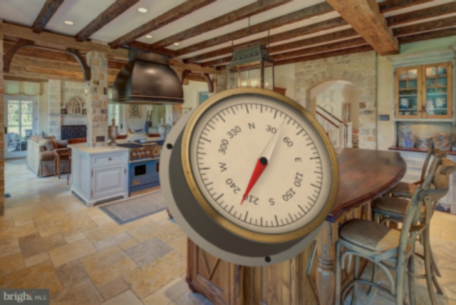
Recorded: 220 °
